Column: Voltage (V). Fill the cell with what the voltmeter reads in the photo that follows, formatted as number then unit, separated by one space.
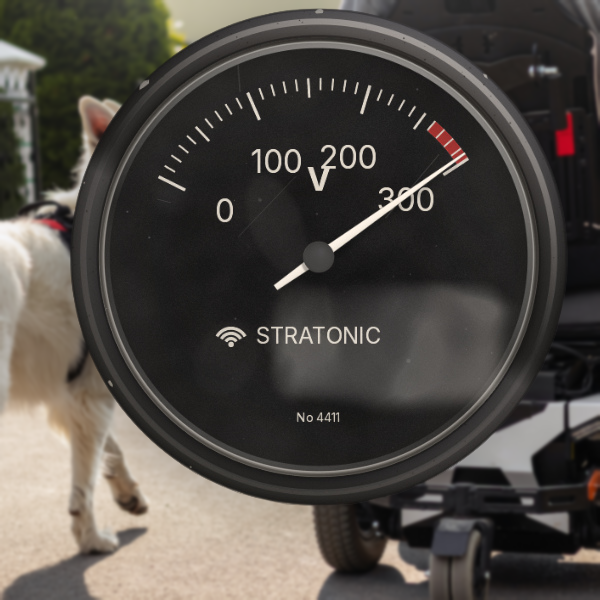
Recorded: 295 V
